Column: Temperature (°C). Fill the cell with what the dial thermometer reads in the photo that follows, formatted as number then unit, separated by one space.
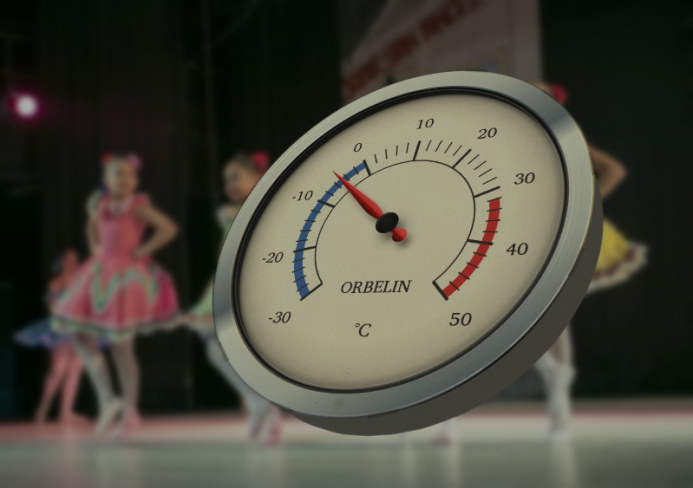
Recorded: -5 °C
